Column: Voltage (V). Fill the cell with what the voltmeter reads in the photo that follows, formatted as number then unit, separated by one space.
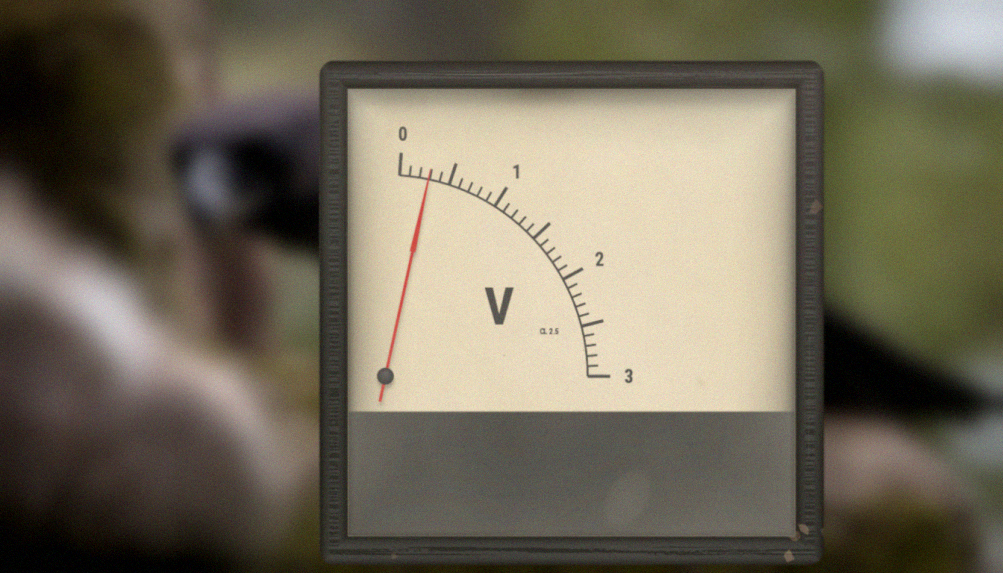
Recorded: 0.3 V
